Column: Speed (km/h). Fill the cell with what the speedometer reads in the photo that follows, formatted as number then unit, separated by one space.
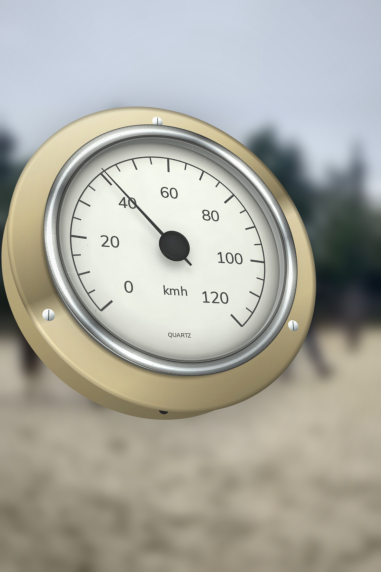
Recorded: 40 km/h
